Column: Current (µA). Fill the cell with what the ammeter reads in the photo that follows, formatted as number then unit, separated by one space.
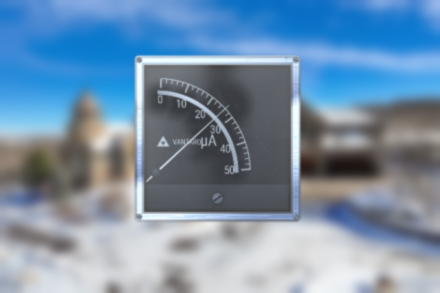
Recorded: 26 µA
